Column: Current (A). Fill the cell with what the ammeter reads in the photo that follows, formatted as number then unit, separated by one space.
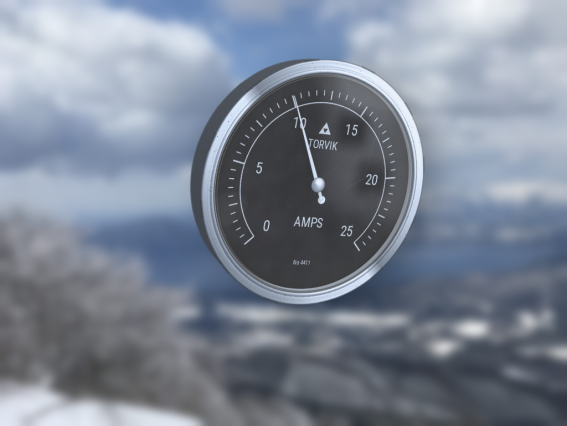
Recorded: 10 A
